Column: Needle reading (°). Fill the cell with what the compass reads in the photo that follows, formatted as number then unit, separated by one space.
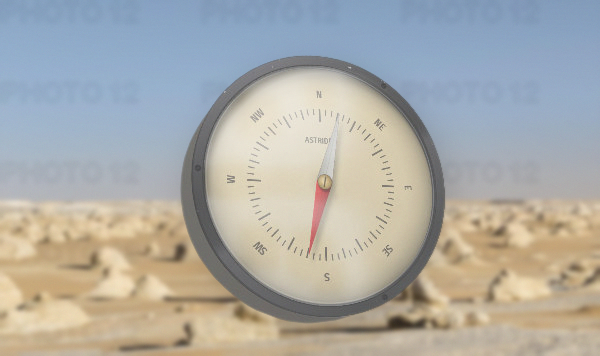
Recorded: 195 °
